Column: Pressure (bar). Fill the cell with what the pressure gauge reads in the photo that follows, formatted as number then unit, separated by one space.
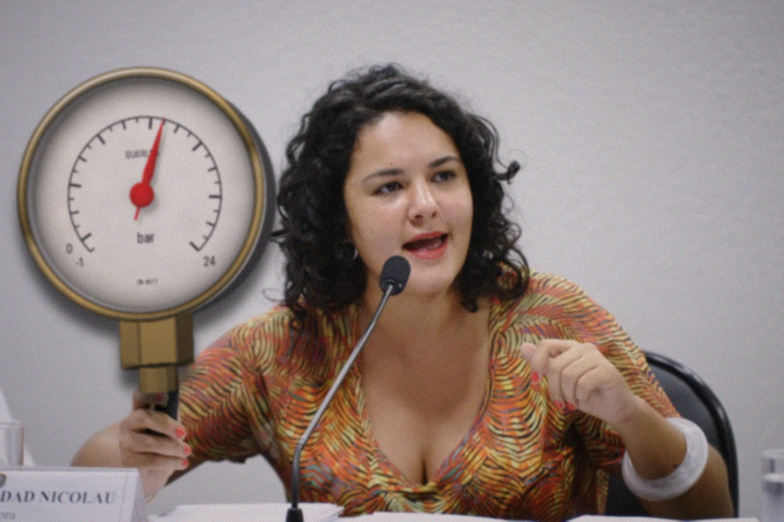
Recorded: 13 bar
